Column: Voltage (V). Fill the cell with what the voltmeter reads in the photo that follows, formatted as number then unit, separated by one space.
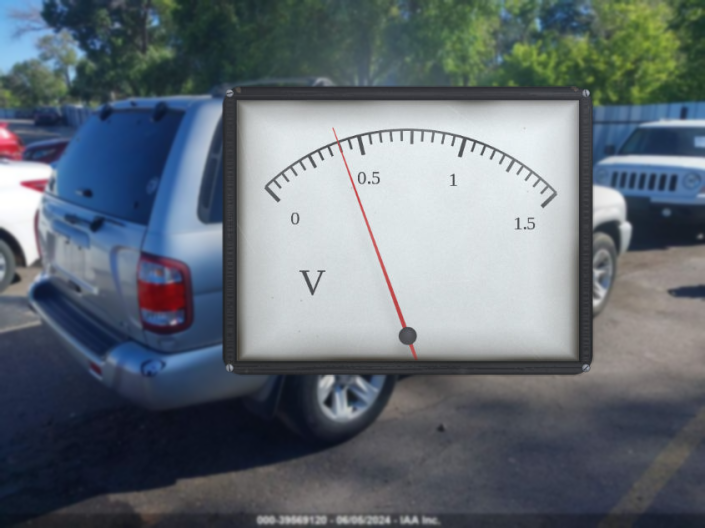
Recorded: 0.4 V
